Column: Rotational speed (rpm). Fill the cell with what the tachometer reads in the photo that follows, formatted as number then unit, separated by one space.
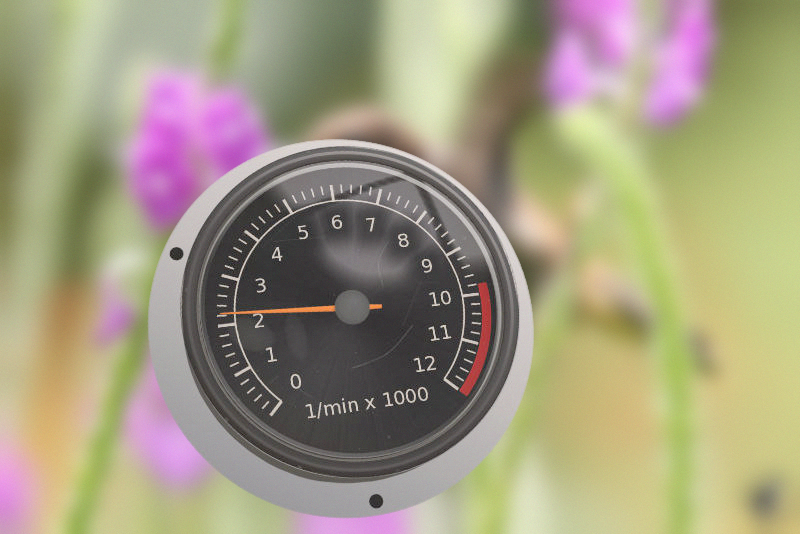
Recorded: 2200 rpm
